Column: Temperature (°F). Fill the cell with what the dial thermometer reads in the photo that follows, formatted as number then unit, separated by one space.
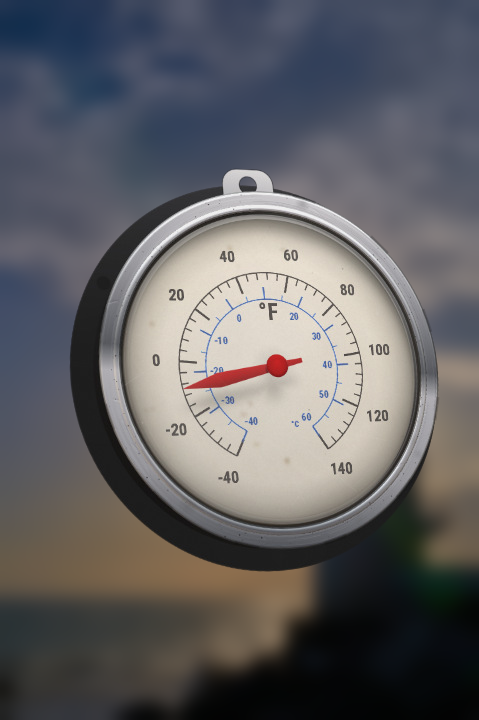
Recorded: -10 °F
